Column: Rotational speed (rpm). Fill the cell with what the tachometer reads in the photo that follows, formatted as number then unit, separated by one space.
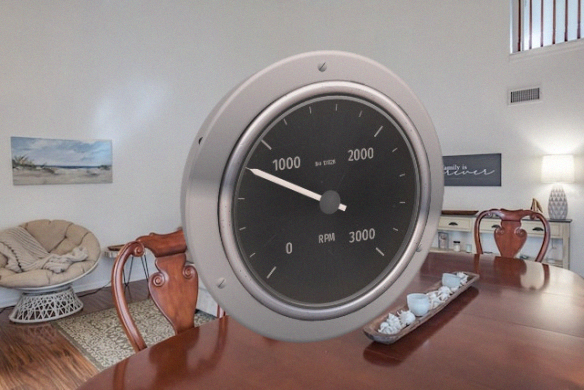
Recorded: 800 rpm
